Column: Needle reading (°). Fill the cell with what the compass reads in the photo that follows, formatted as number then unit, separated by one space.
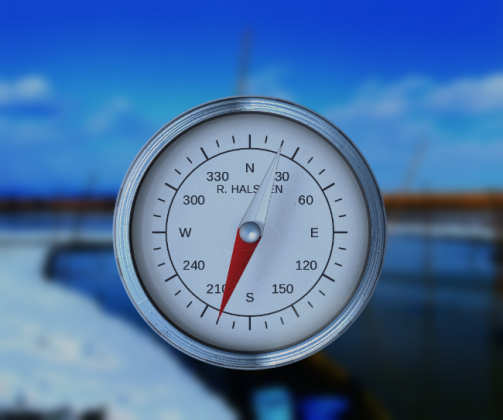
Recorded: 200 °
